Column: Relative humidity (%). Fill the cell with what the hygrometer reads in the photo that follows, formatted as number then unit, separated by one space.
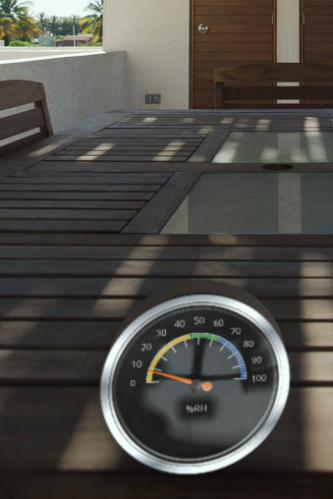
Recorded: 10 %
